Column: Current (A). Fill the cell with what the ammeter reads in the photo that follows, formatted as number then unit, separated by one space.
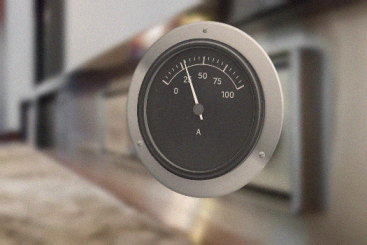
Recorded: 30 A
